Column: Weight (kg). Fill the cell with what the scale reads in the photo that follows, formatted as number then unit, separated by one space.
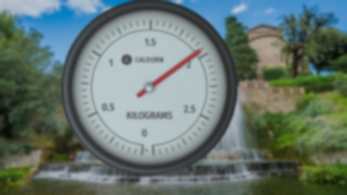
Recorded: 1.95 kg
